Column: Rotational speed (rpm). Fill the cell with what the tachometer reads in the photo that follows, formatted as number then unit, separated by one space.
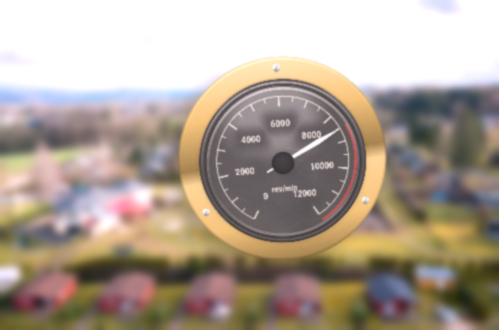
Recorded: 8500 rpm
